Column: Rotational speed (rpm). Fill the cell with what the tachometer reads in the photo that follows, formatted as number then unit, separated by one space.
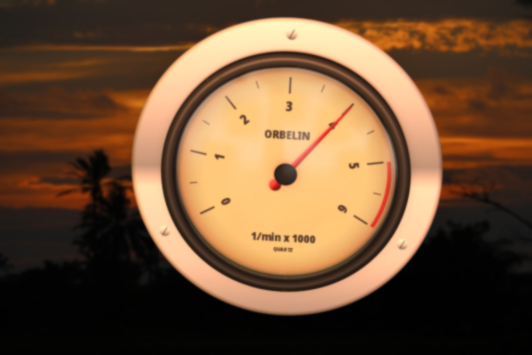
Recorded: 4000 rpm
